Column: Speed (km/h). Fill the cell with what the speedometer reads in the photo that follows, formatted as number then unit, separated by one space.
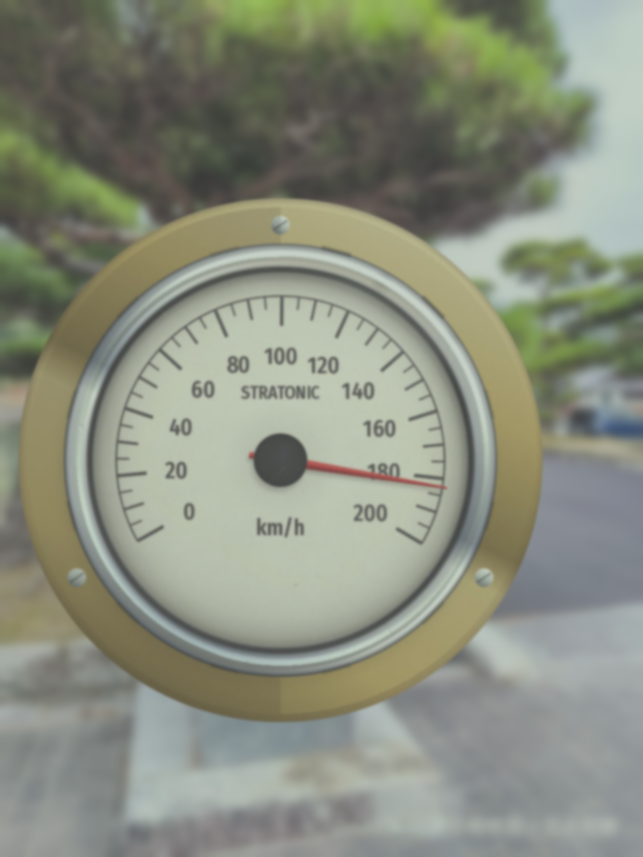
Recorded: 182.5 km/h
